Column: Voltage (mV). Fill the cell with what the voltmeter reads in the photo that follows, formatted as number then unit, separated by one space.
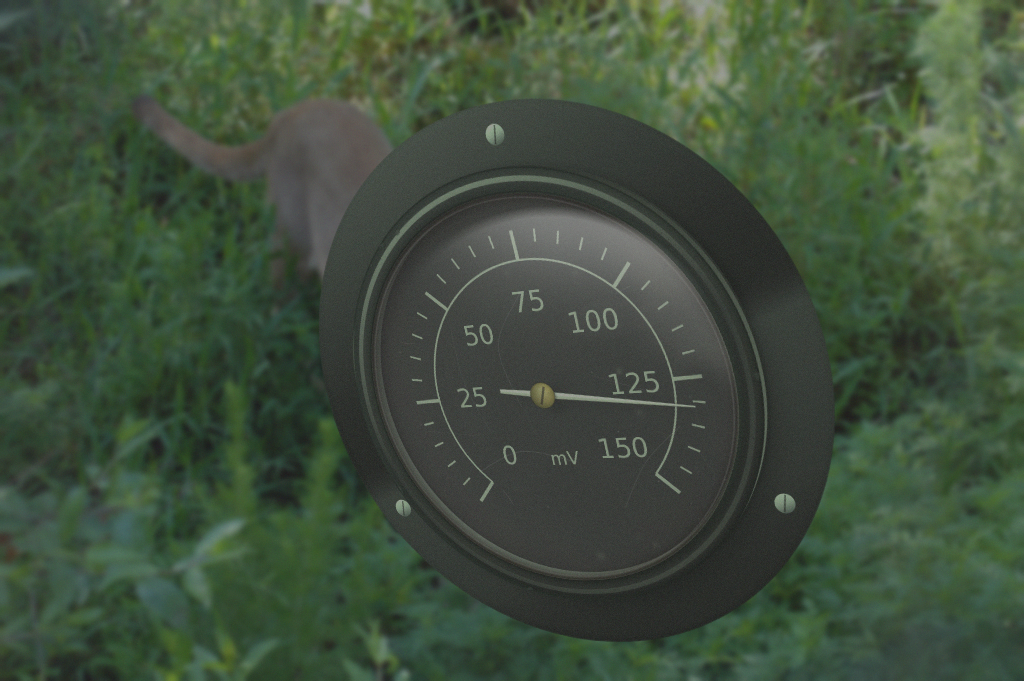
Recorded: 130 mV
